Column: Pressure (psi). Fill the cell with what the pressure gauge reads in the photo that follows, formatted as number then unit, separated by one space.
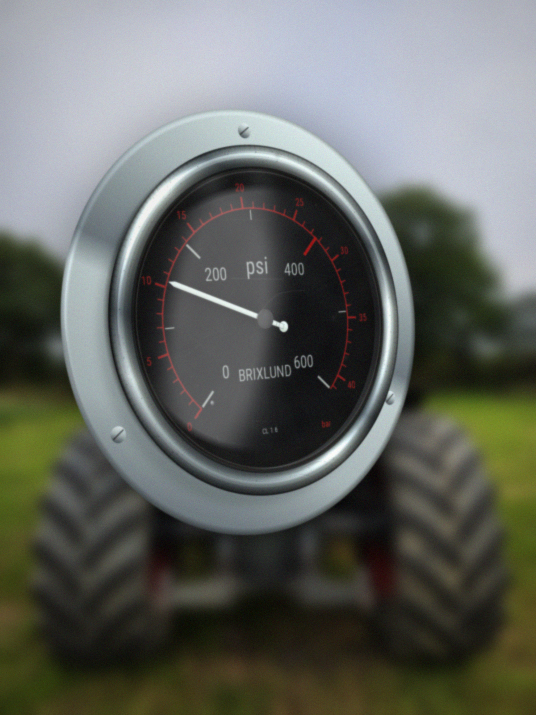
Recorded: 150 psi
